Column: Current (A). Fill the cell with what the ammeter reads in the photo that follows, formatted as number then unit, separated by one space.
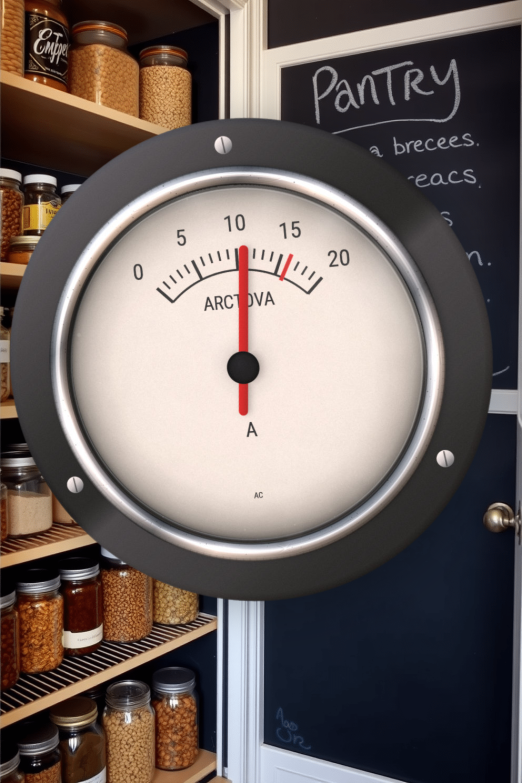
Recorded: 11 A
